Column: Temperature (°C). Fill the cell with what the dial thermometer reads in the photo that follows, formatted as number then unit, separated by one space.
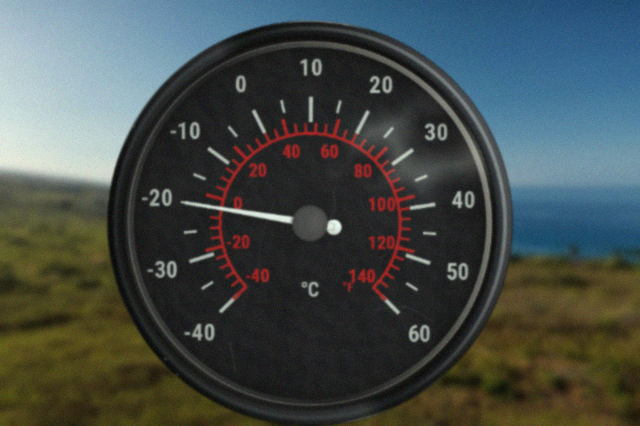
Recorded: -20 °C
